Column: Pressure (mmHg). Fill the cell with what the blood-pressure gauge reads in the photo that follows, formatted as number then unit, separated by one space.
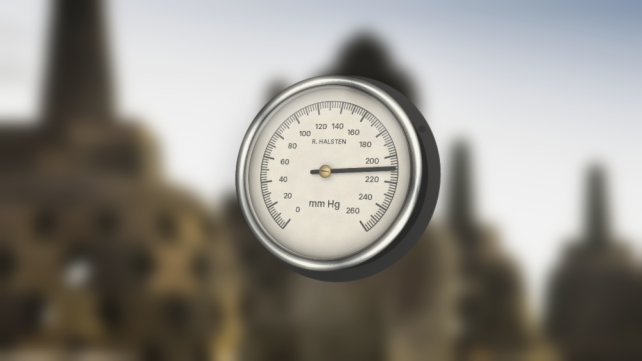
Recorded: 210 mmHg
